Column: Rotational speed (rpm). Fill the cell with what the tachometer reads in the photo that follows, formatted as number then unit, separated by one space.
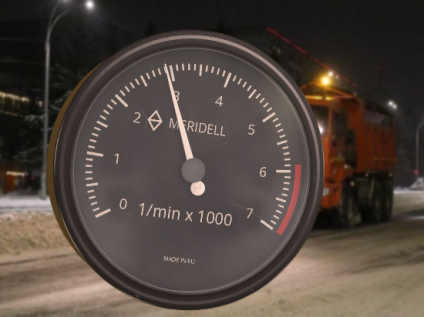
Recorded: 2900 rpm
